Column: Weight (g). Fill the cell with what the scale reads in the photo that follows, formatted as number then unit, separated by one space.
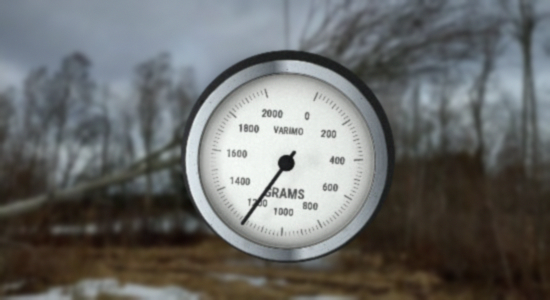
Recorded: 1200 g
